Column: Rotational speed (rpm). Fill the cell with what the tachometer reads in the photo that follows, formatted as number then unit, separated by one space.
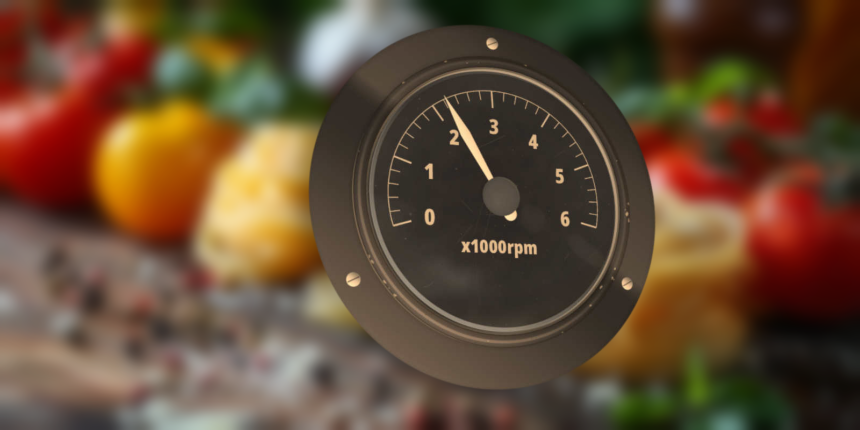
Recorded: 2200 rpm
